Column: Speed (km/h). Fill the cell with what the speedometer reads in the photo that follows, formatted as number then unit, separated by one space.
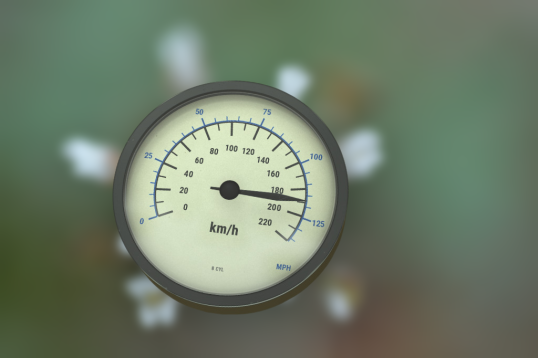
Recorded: 190 km/h
